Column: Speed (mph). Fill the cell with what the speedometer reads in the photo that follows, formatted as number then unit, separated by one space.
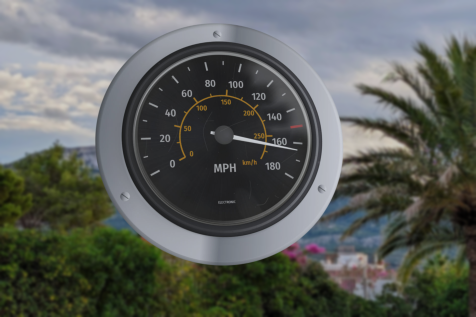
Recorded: 165 mph
